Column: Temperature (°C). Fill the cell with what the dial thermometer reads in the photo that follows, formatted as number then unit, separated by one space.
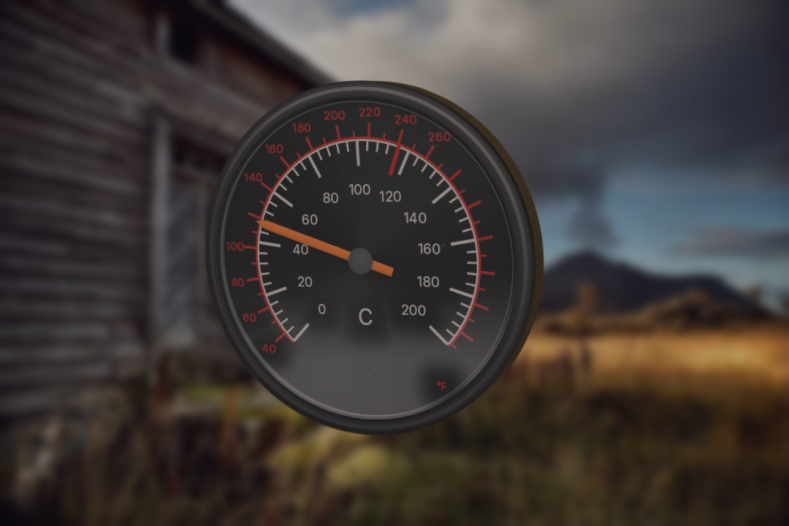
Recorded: 48 °C
